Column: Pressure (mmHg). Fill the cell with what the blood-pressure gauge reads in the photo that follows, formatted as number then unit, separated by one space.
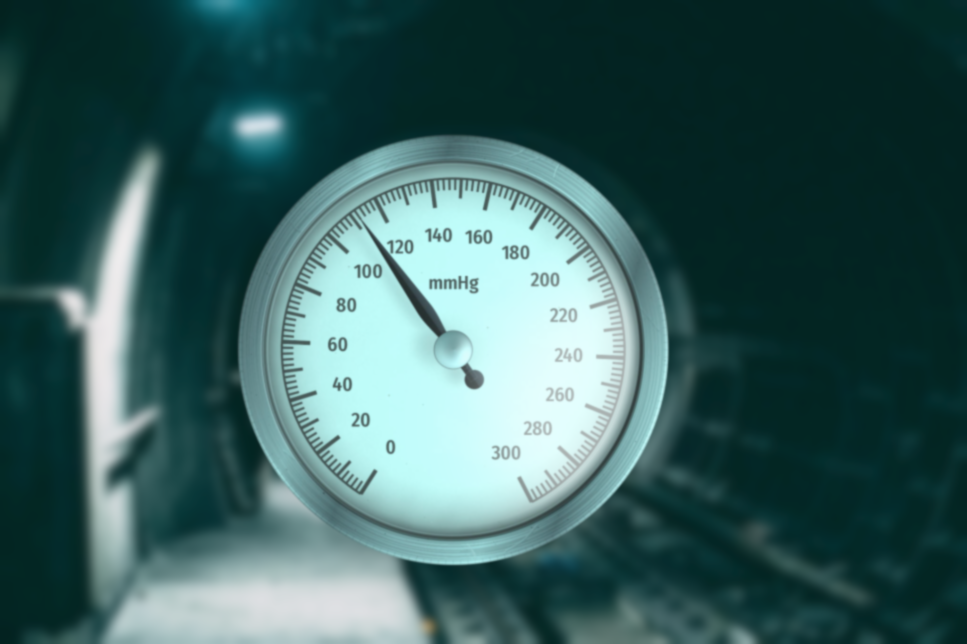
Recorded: 112 mmHg
